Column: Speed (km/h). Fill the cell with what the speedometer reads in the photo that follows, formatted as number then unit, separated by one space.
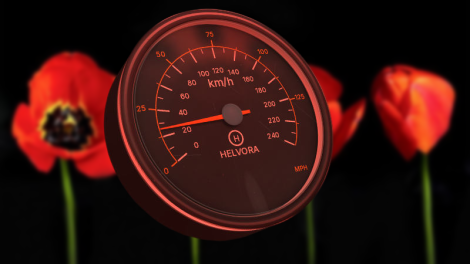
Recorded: 25 km/h
